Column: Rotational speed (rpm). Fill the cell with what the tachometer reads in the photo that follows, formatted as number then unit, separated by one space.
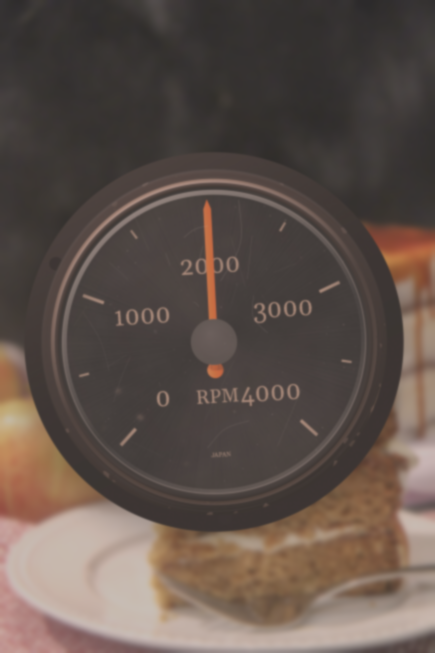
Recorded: 2000 rpm
